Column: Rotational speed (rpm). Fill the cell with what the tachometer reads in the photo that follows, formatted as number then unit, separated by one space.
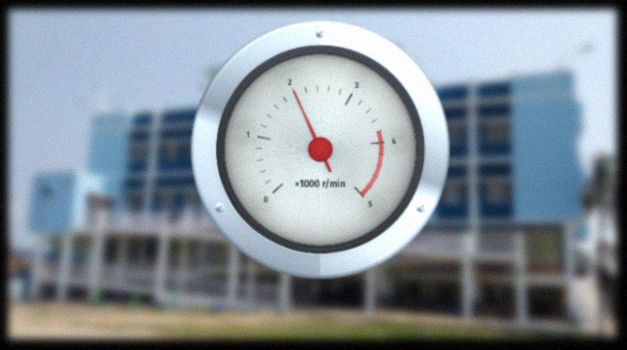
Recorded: 2000 rpm
